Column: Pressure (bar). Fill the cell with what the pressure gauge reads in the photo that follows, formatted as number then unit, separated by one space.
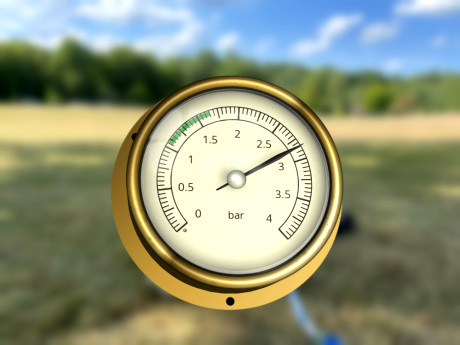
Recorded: 2.85 bar
